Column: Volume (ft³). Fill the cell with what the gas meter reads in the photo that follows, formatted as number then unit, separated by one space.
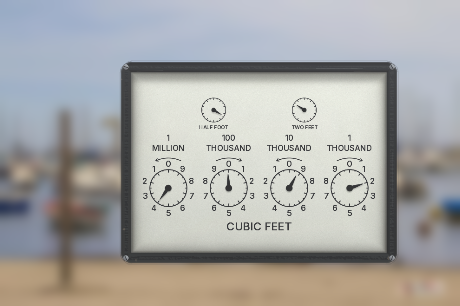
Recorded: 399200 ft³
